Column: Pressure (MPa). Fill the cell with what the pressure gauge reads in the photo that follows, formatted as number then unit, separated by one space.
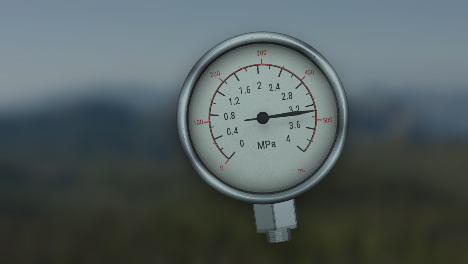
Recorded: 3.3 MPa
